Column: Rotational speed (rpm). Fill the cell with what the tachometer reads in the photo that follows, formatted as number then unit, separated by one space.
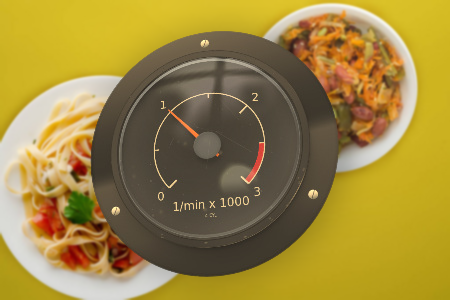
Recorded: 1000 rpm
